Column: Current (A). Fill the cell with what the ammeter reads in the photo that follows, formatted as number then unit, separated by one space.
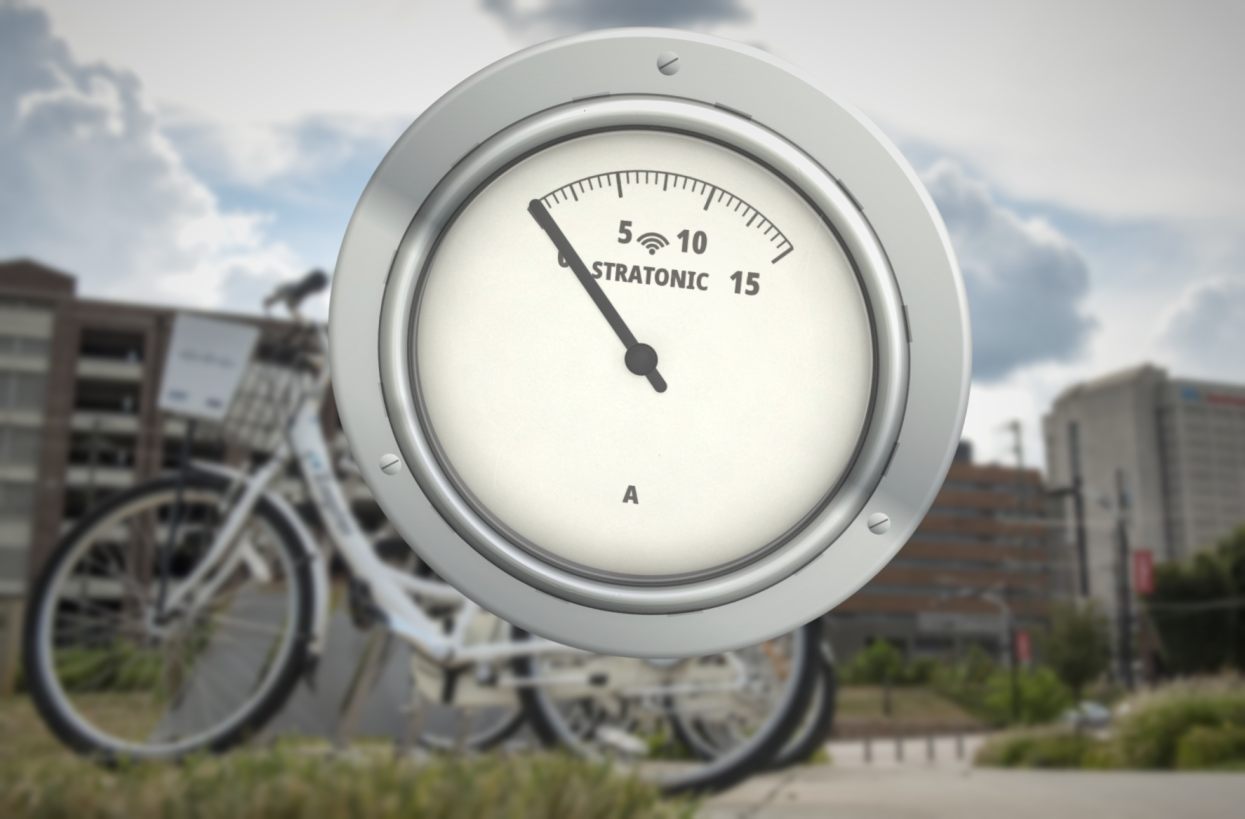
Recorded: 0.5 A
